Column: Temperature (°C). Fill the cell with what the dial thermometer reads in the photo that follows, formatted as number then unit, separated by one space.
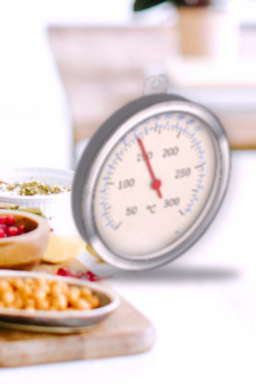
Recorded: 150 °C
